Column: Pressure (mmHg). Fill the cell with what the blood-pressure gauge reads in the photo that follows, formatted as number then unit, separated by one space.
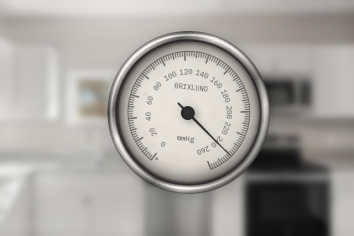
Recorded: 240 mmHg
